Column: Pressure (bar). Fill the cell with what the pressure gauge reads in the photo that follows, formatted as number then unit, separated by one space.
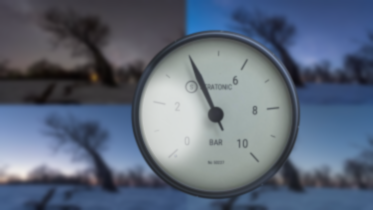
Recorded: 4 bar
